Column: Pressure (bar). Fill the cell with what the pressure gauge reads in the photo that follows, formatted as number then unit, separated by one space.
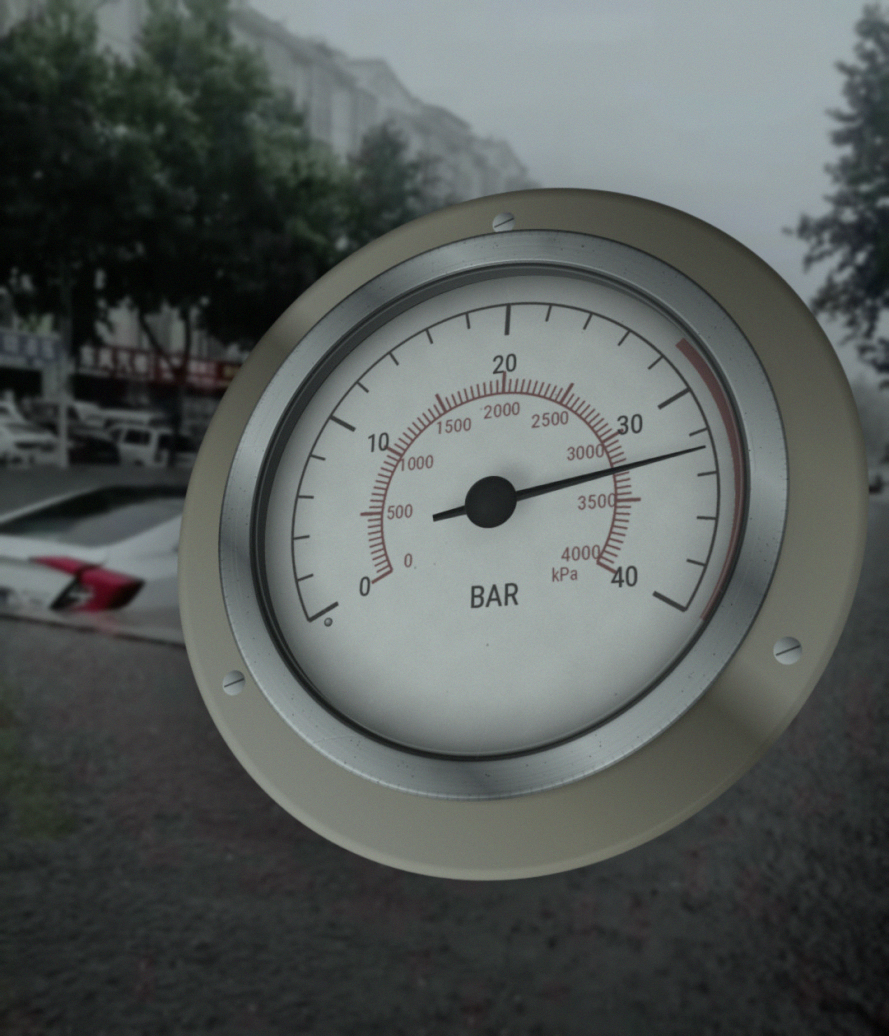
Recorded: 33 bar
